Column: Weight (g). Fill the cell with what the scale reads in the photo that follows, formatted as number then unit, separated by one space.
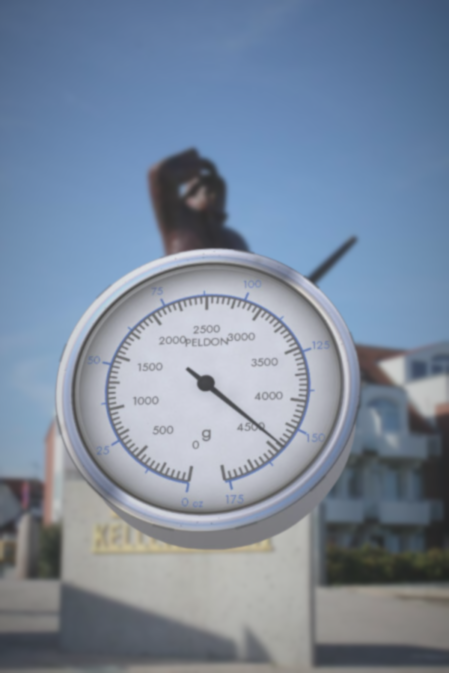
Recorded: 4450 g
